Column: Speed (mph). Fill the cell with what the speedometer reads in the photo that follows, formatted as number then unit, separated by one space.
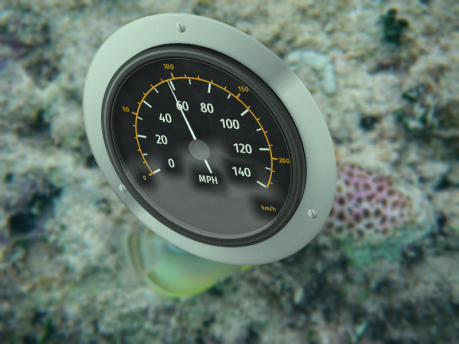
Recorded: 60 mph
